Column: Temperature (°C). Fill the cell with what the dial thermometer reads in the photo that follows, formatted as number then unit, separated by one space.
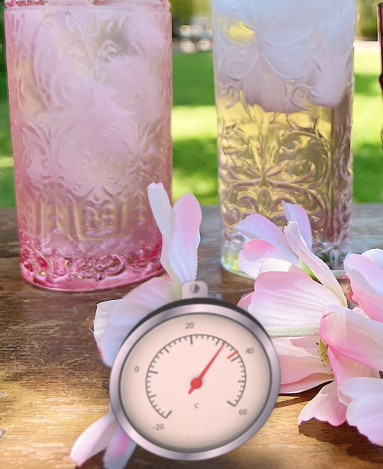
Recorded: 32 °C
